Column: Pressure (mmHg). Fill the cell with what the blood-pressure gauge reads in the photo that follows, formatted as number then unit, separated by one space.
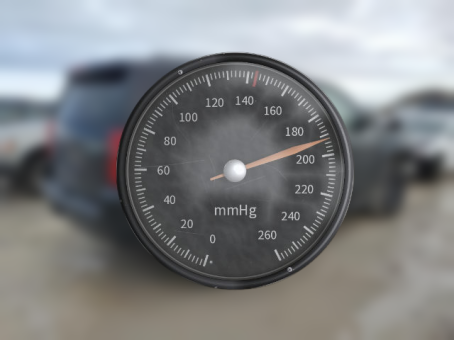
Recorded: 192 mmHg
